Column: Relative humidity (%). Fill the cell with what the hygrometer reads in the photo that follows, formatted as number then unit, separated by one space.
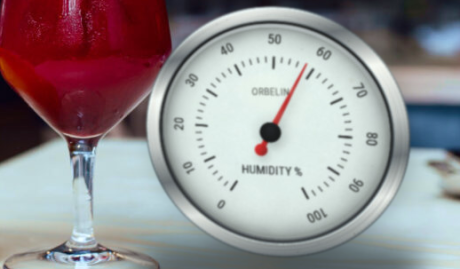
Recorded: 58 %
